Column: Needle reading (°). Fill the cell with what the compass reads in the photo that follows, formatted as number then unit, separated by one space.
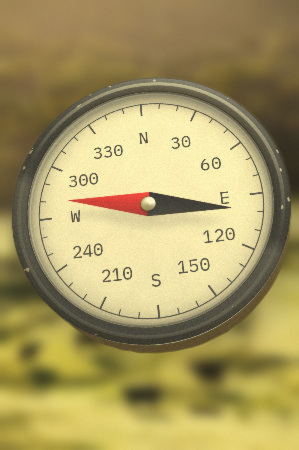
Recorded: 280 °
